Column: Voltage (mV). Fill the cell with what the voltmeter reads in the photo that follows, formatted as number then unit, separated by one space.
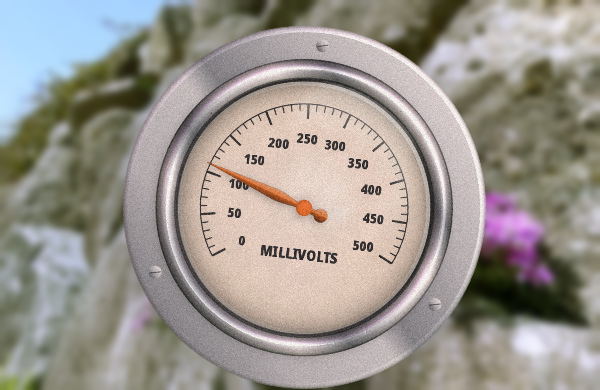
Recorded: 110 mV
